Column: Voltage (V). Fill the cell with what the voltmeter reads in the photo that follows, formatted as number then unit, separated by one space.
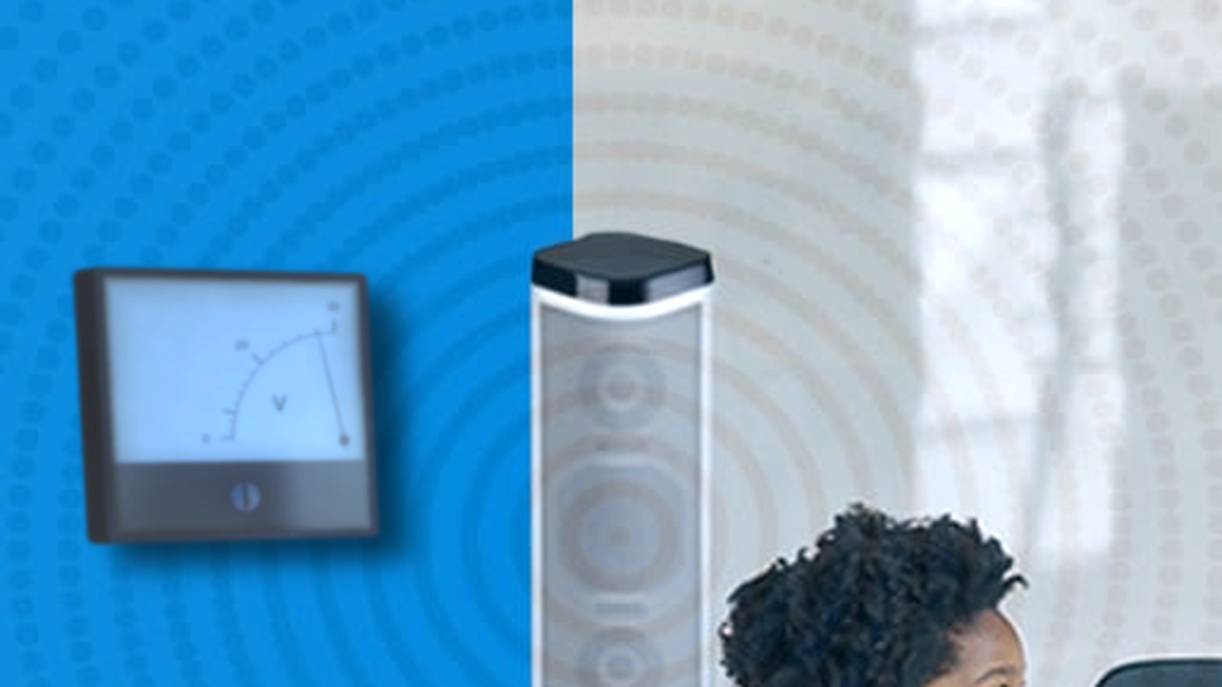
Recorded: 28 V
